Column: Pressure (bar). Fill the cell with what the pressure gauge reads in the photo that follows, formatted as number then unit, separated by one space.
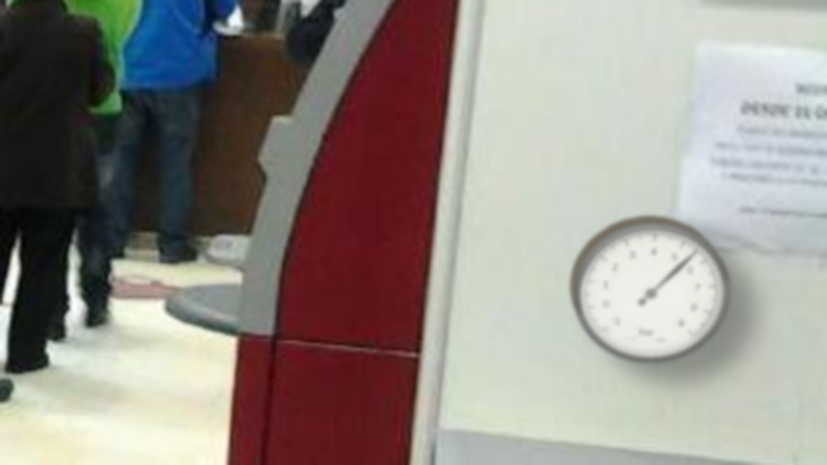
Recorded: 5.5 bar
